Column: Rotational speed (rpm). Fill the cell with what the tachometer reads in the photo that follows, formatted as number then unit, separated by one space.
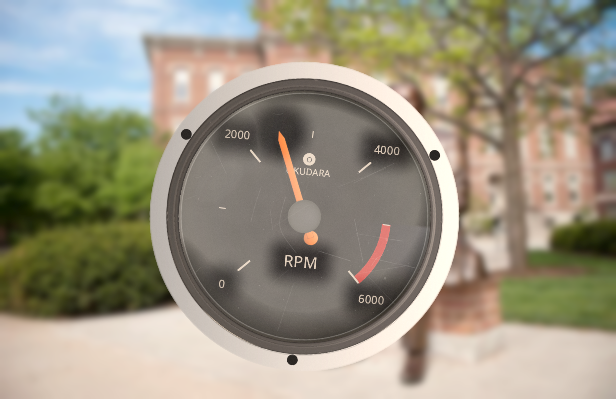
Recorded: 2500 rpm
